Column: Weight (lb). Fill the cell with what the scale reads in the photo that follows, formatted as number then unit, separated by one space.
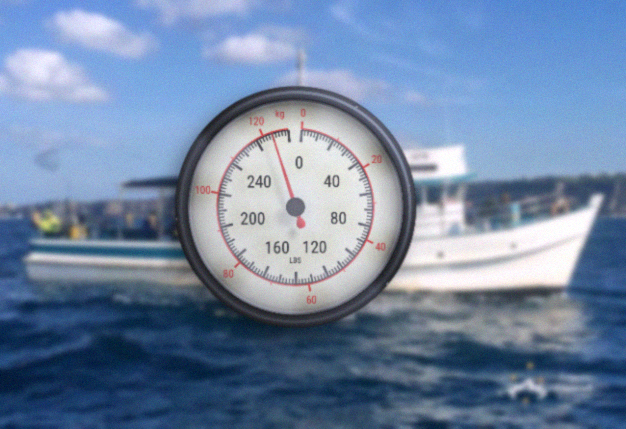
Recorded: 270 lb
